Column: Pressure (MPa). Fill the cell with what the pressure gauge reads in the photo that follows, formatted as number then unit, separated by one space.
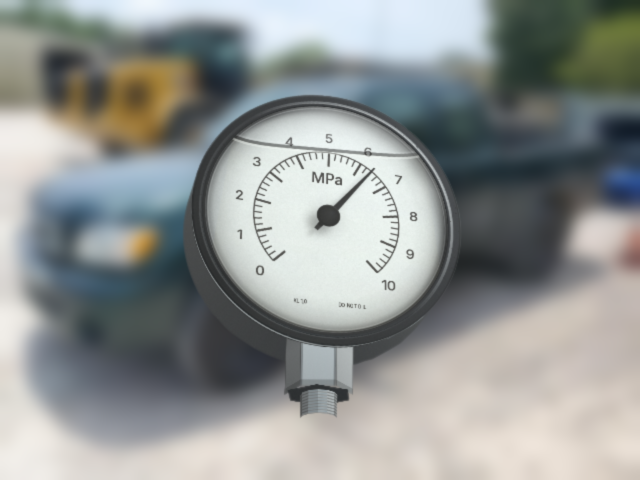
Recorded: 6.4 MPa
